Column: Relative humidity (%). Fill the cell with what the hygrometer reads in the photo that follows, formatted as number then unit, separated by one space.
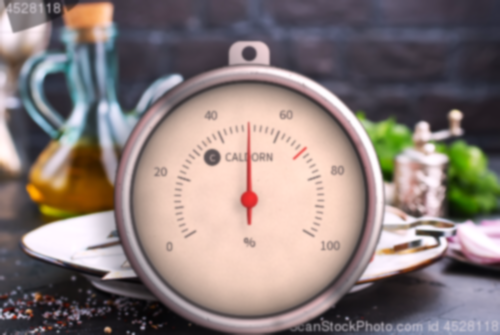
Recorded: 50 %
